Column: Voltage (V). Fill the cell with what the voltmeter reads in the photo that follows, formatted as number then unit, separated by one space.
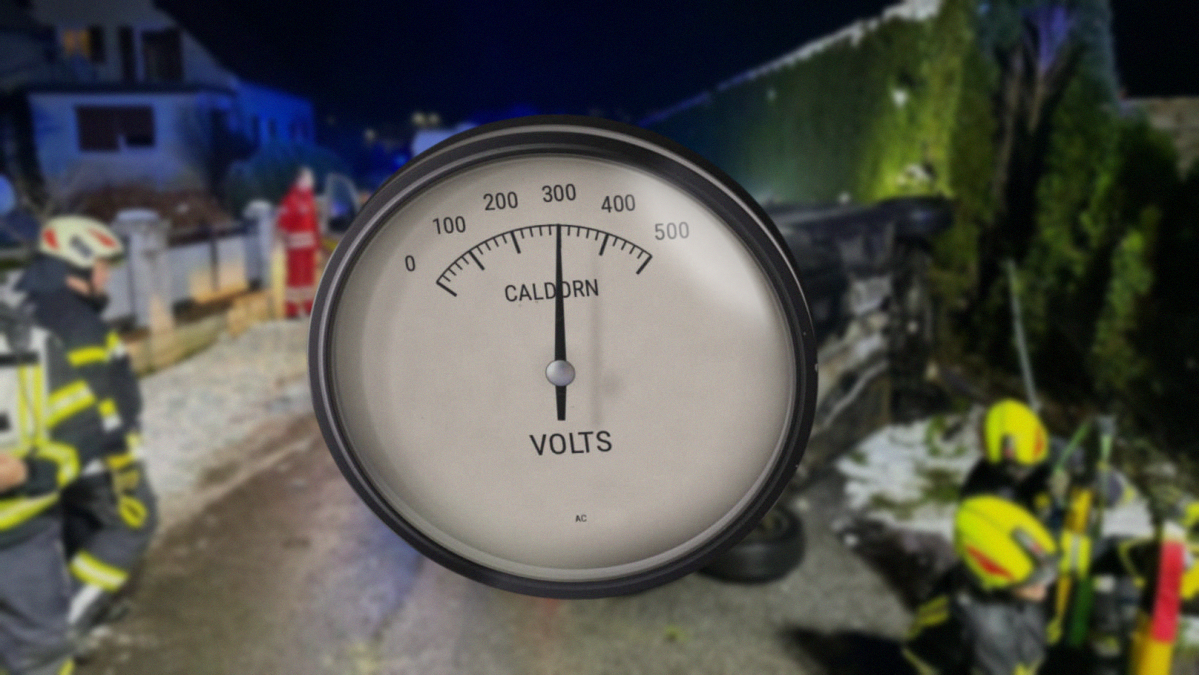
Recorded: 300 V
